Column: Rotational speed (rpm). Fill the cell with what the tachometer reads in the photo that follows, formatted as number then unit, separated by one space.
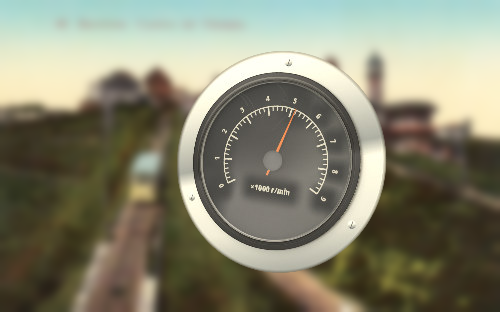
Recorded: 5200 rpm
